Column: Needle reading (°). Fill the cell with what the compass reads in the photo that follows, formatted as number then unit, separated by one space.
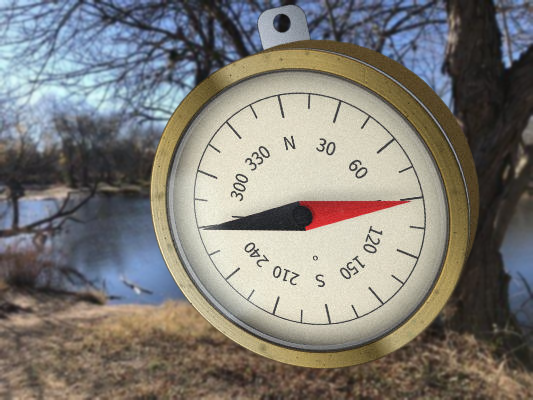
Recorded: 90 °
